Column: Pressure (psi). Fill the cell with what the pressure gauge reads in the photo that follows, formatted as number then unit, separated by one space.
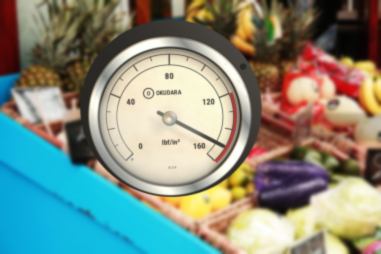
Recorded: 150 psi
